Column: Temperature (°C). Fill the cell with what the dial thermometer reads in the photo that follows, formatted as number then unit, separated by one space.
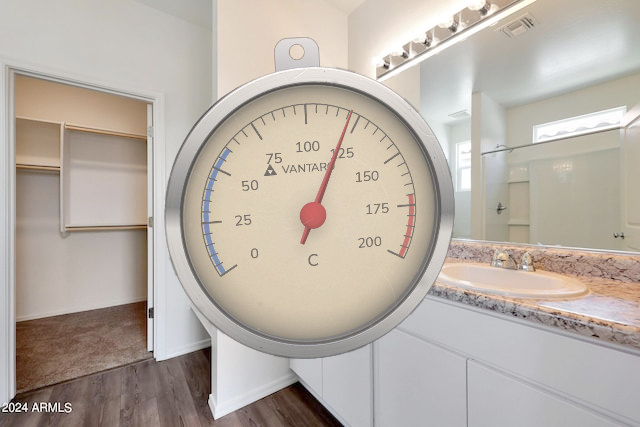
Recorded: 120 °C
